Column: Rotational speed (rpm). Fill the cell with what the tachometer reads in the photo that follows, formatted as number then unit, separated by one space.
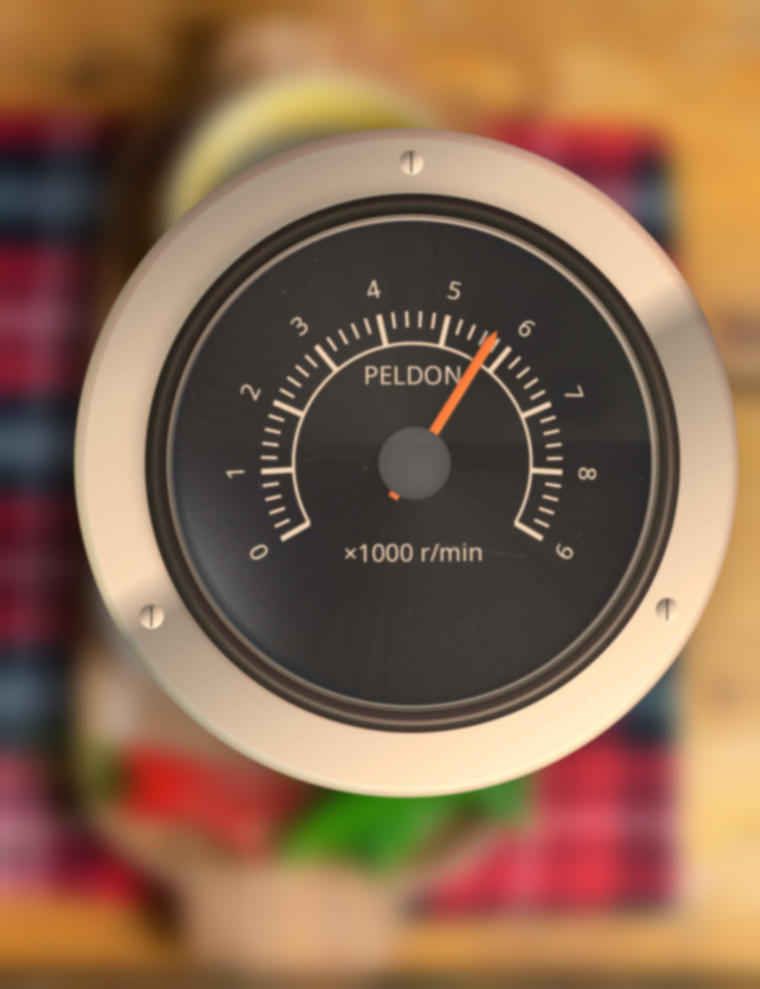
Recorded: 5700 rpm
